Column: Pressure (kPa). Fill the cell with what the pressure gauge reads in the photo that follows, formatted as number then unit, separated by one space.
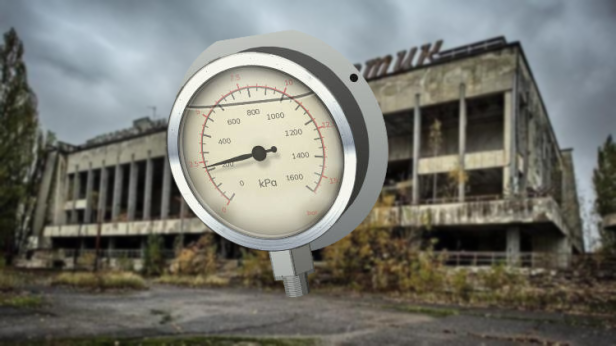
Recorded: 225 kPa
